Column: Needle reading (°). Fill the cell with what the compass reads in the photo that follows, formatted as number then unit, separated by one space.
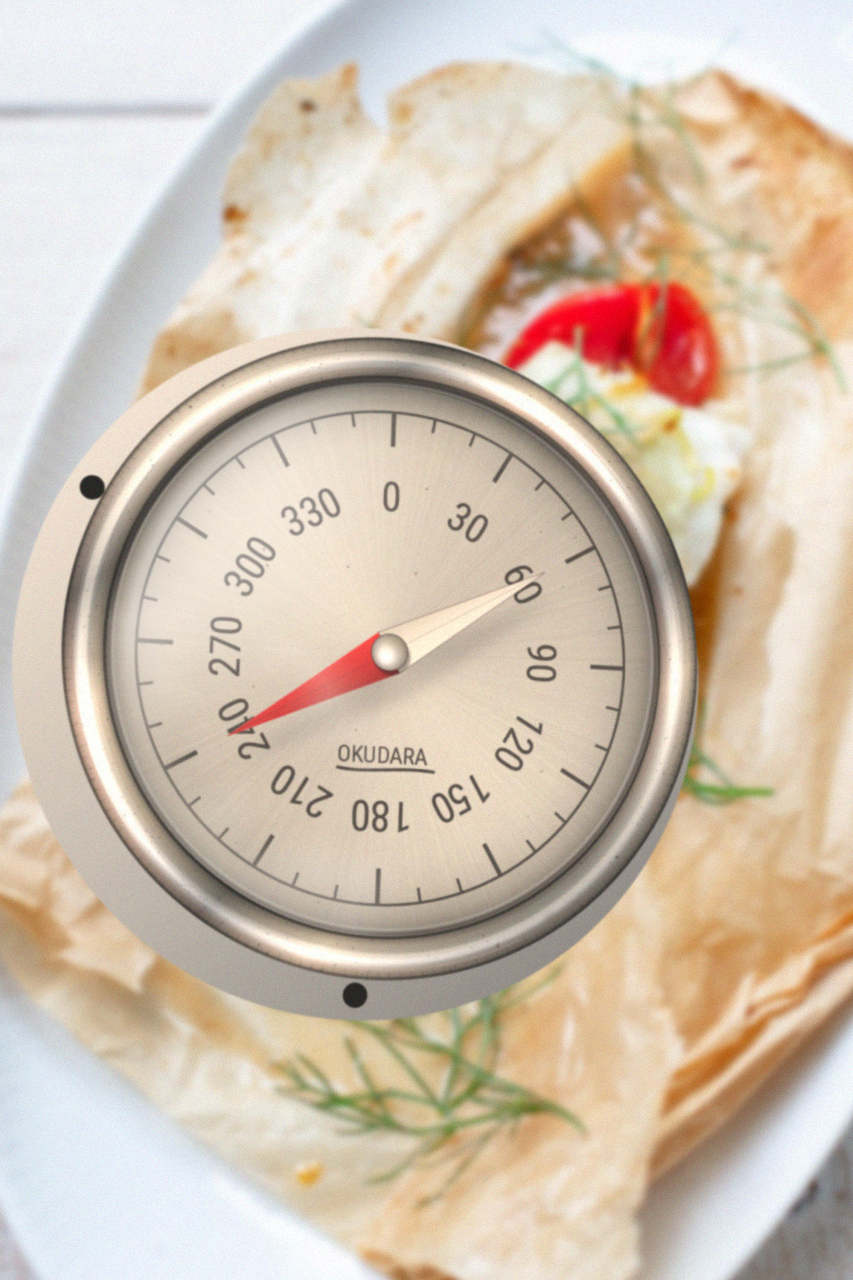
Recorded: 240 °
